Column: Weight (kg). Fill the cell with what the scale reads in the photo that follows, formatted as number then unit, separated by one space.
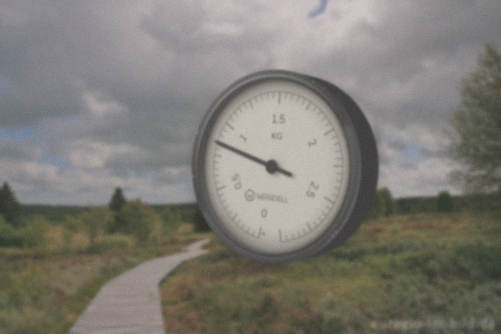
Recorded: 0.85 kg
